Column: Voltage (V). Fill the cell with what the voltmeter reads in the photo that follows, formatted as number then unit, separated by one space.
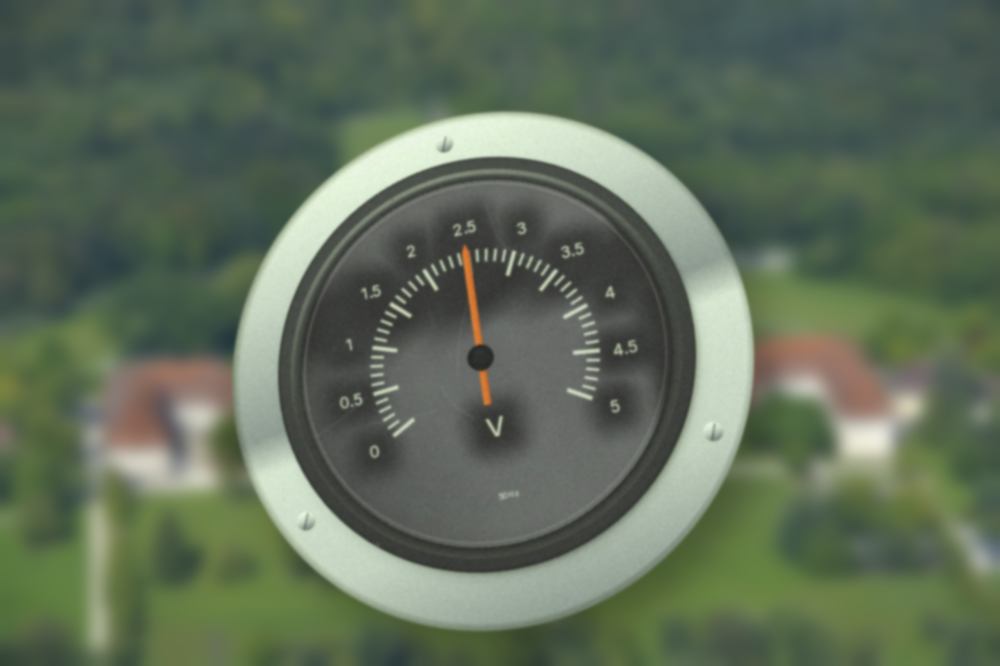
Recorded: 2.5 V
